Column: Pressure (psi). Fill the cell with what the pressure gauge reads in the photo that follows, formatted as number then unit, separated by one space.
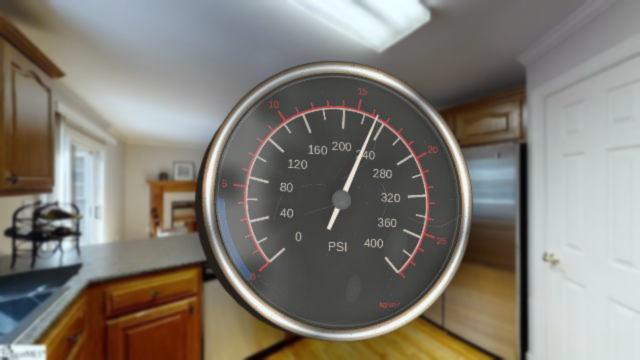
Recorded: 230 psi
